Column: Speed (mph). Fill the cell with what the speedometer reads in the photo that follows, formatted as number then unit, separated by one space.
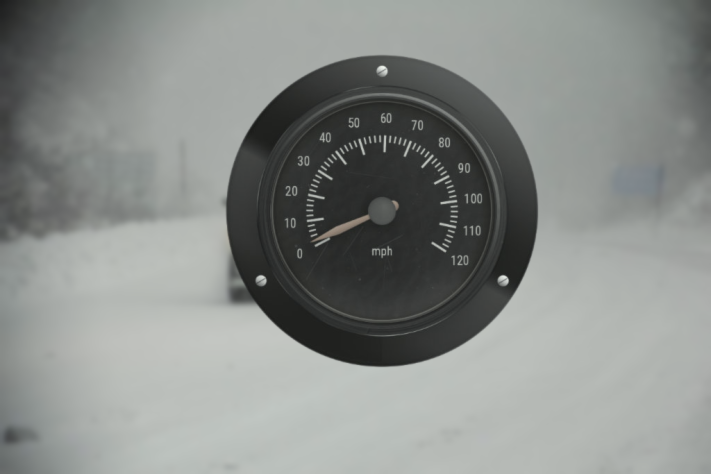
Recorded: 2 mph
